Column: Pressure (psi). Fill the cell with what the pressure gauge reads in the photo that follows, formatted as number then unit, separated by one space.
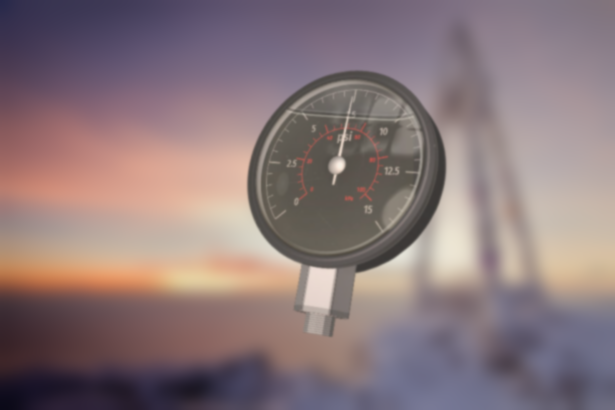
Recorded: 7.5 psi
